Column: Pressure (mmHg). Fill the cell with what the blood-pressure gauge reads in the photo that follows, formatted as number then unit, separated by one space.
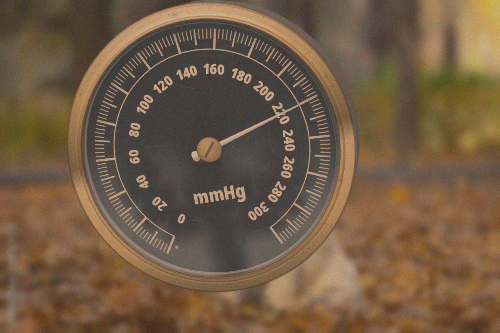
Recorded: 220 mmHg
